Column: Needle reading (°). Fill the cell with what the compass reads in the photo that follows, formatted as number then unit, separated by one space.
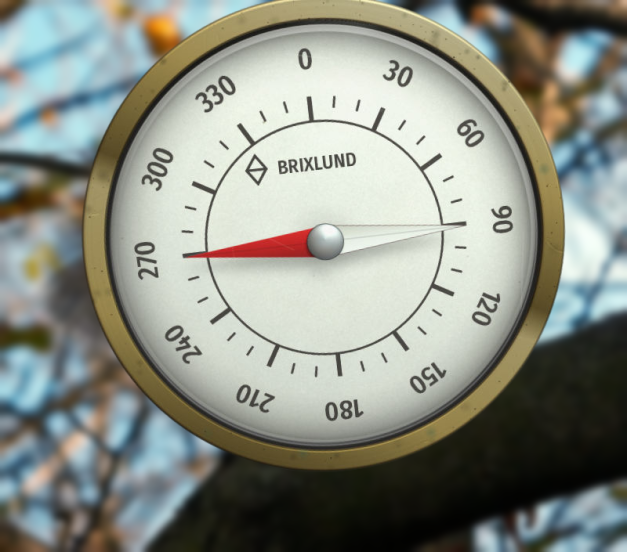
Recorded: 270 °
